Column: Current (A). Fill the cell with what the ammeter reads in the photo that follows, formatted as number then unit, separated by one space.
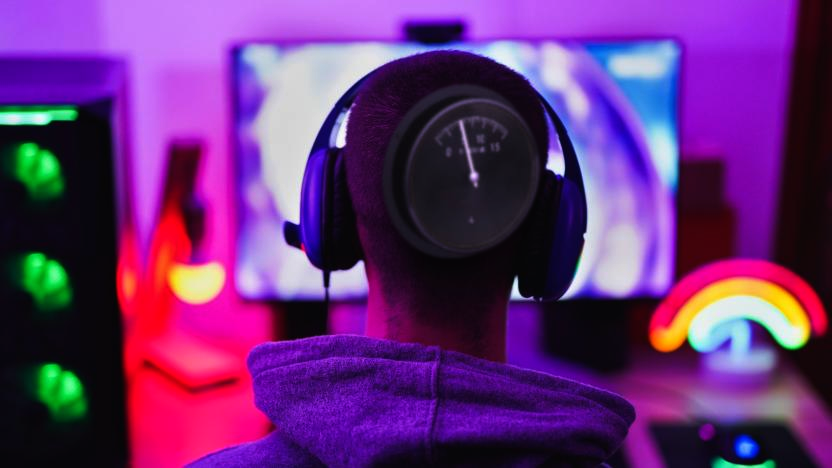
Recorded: 5 A
